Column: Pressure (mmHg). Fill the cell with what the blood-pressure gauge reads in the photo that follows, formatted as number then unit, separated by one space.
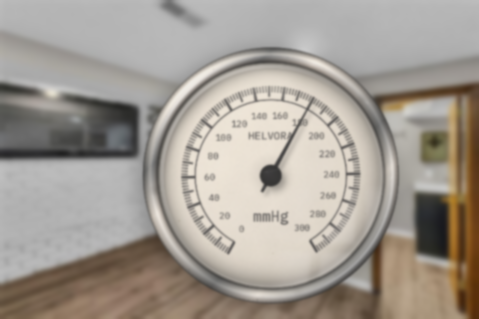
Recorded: 180 mmHg
